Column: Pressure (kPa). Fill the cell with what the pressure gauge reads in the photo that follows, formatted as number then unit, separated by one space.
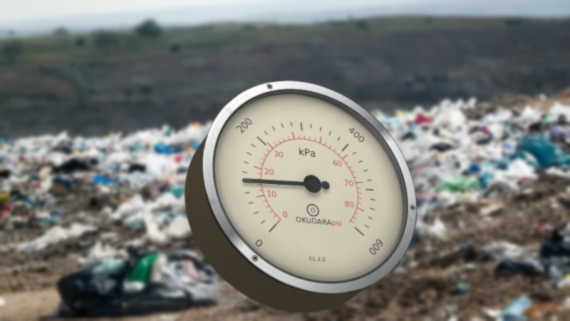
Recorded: 100 kPa
